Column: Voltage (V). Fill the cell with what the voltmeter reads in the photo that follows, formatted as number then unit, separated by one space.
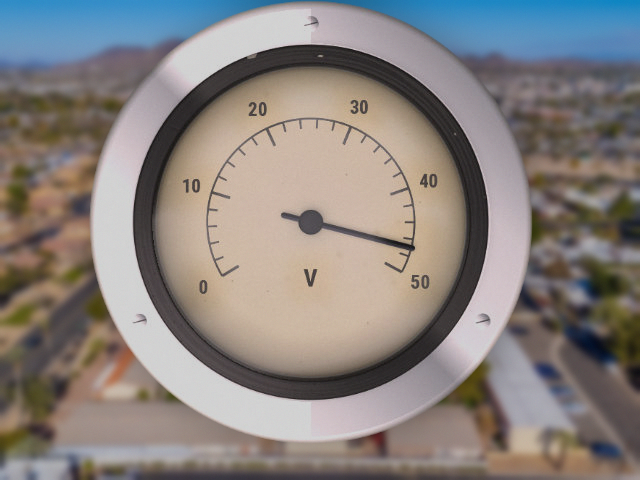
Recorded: 47 V
